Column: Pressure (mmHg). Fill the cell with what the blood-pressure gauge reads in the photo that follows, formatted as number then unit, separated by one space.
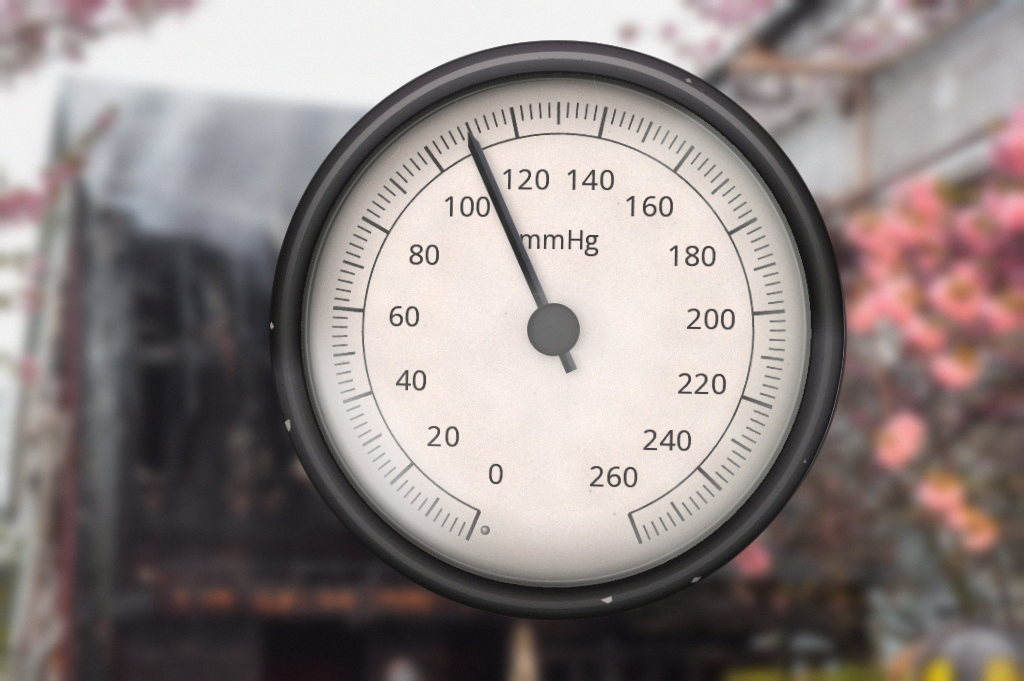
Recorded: 110 mmHg
